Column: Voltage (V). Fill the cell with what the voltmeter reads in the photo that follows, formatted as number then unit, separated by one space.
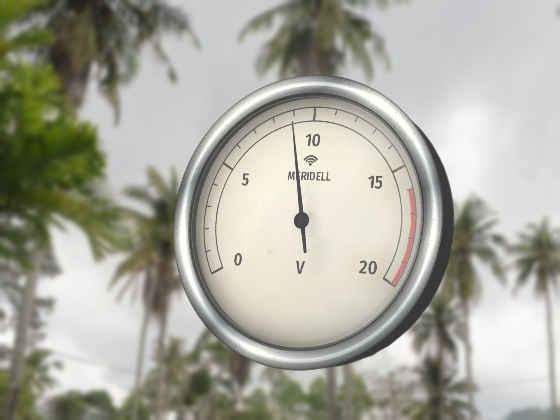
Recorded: 9 V
